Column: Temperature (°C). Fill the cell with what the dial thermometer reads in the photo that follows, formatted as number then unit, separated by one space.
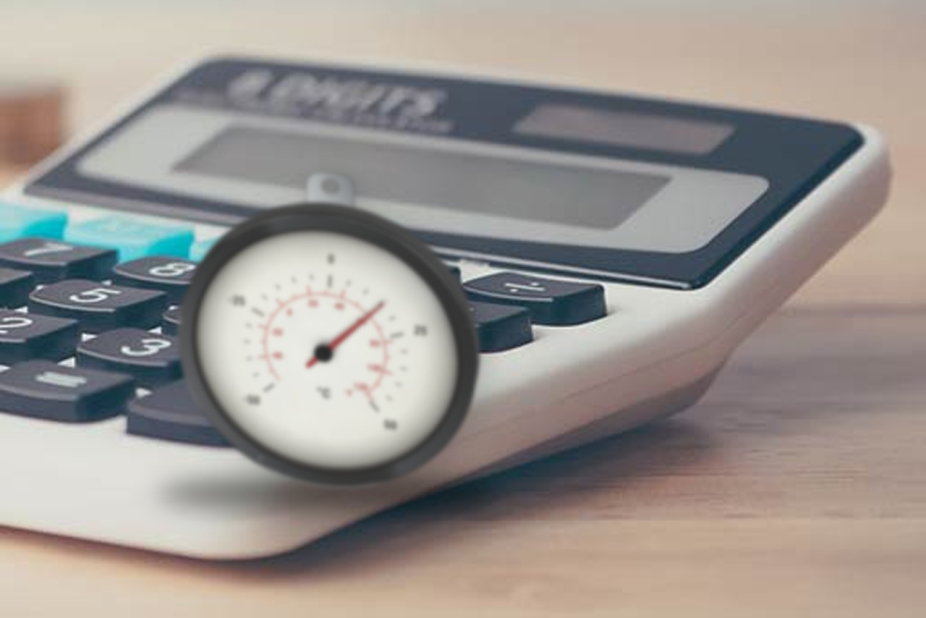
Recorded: 15 °C
